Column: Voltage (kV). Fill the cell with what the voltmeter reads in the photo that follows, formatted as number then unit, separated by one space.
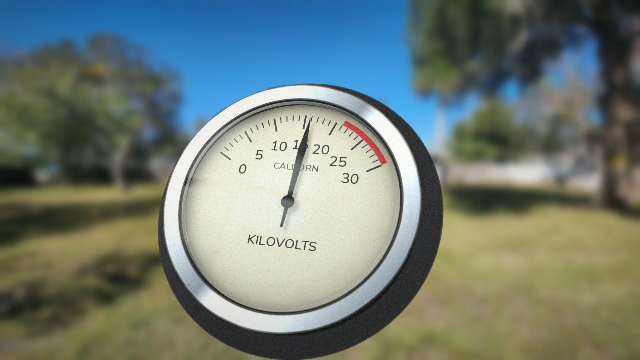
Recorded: 16 kV
